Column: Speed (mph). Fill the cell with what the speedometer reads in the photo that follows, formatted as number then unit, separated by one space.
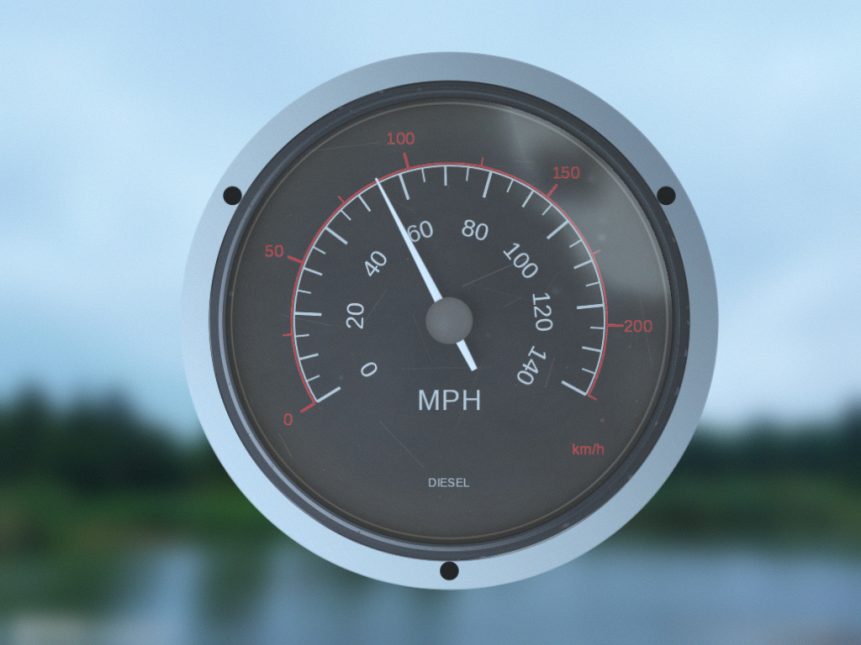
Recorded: 55 mph
